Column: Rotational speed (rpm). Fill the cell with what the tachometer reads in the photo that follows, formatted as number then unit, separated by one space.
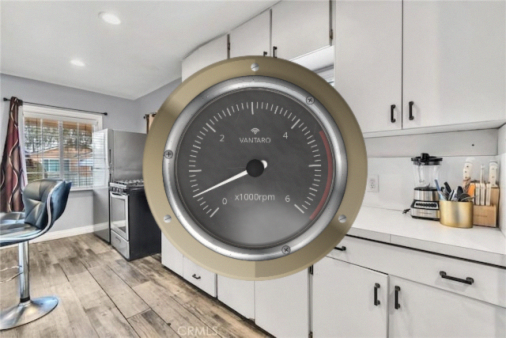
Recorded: 500 rpm
